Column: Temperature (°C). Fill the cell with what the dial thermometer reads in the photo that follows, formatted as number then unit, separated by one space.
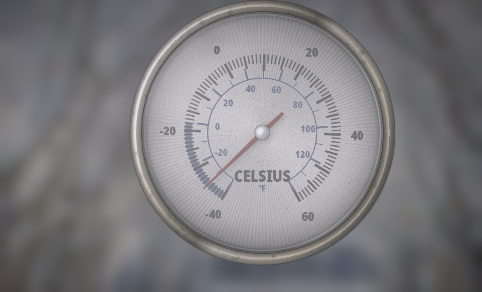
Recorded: -35 °C
